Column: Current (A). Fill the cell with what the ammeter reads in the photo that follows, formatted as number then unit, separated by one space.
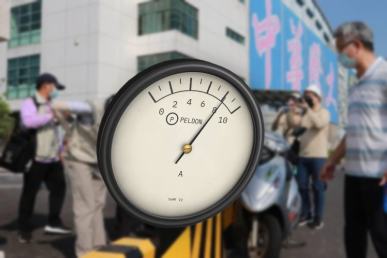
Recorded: 8 A
